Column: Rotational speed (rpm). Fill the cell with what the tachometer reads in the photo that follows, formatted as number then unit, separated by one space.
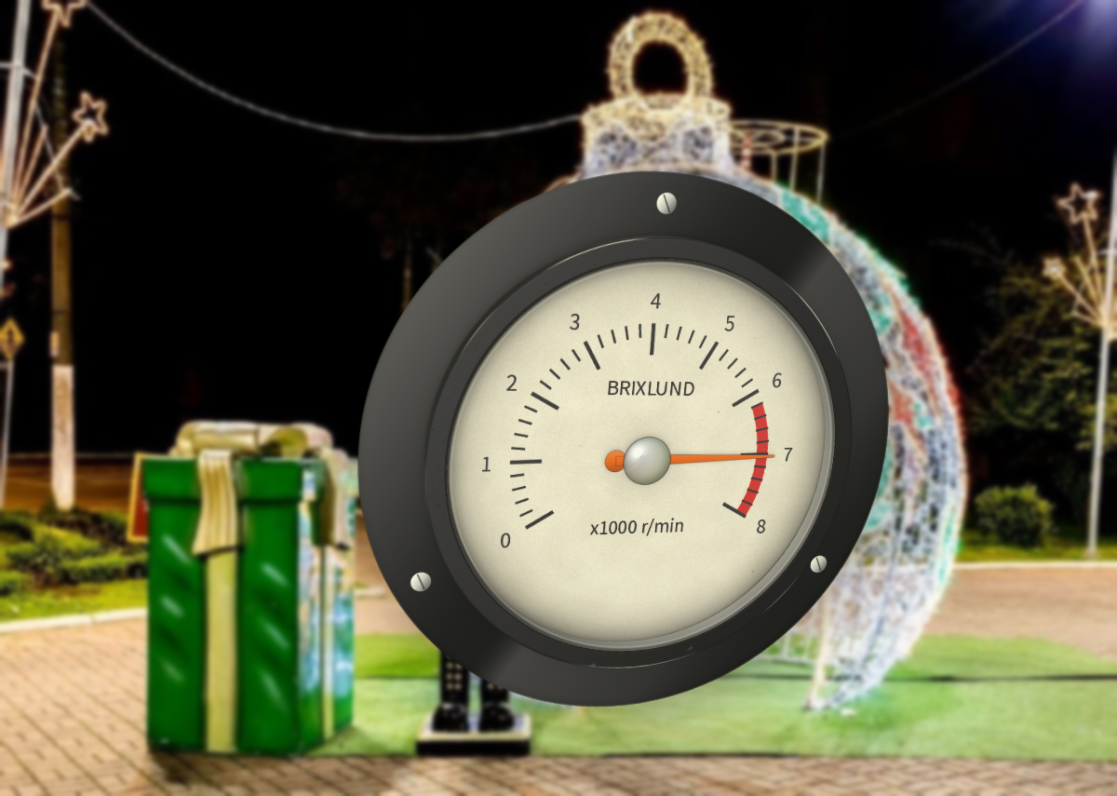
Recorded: 7000 rpm
